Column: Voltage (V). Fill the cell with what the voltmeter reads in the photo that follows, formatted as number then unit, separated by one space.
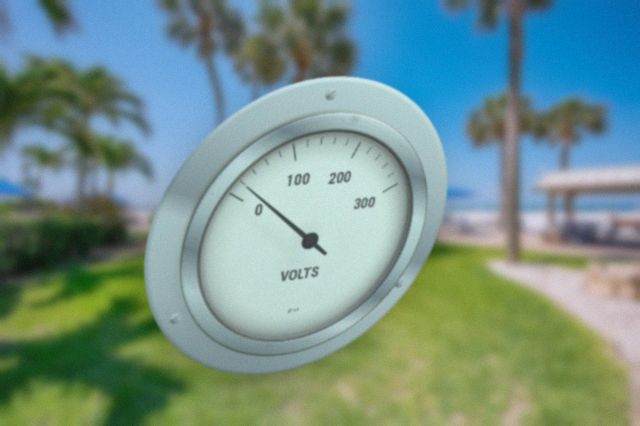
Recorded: 20 V
